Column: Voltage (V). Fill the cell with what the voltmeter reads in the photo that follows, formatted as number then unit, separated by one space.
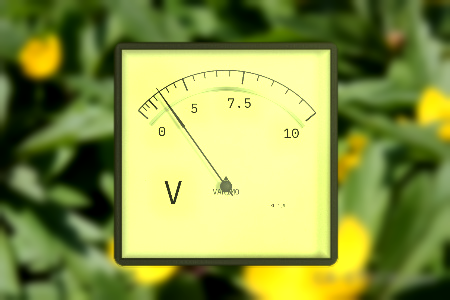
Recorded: 3.5 V
